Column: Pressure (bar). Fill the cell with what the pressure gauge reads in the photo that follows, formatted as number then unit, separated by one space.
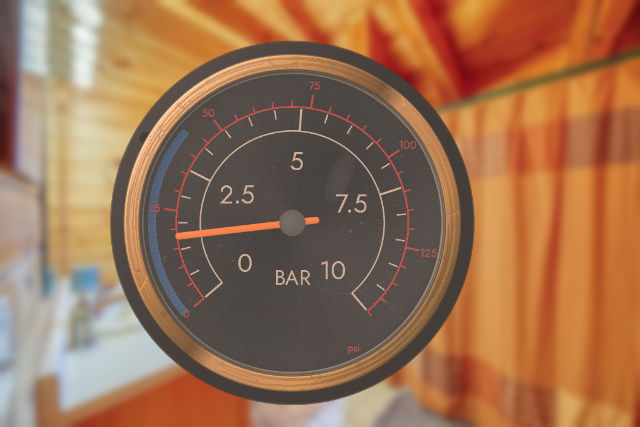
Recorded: 1.25 bar
